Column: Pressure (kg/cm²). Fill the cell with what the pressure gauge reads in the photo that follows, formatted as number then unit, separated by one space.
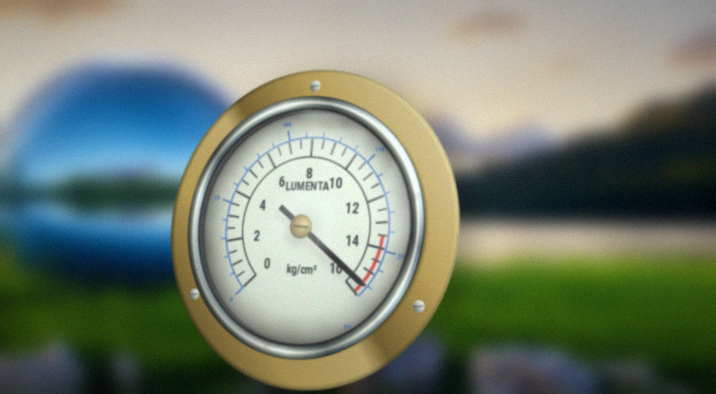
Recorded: 15.5 kg/cm²
